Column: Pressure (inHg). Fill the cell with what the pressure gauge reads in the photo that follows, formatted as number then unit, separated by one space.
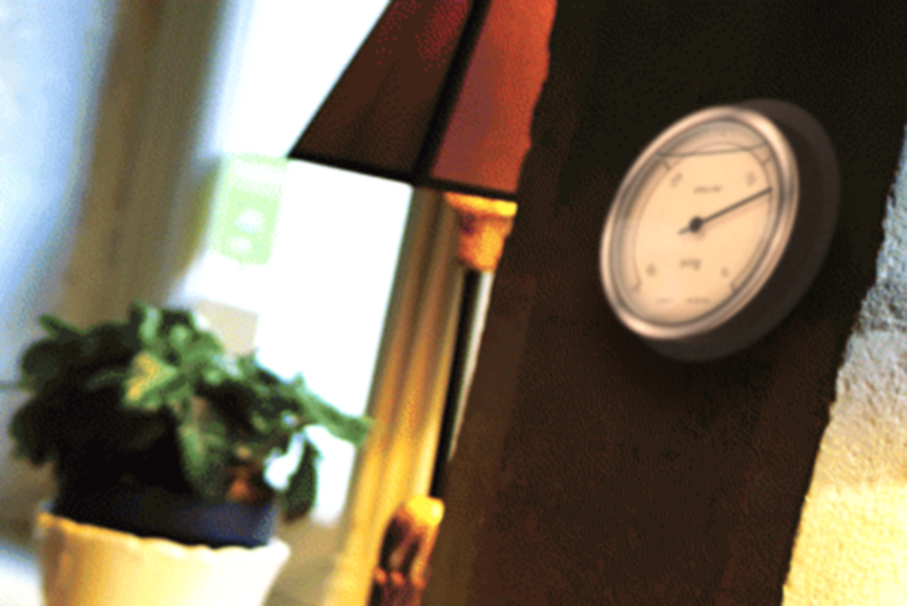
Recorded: -7.5 inHg
